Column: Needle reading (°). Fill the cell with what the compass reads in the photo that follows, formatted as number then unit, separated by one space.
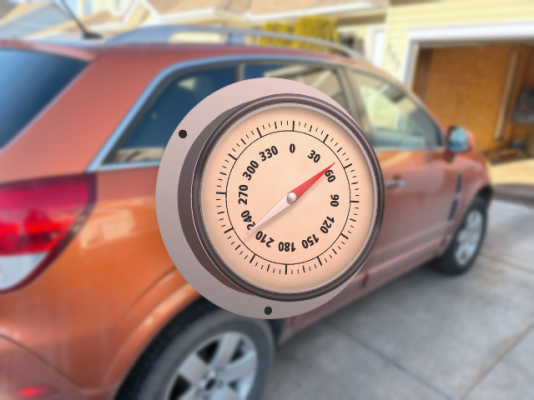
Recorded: 50 °
